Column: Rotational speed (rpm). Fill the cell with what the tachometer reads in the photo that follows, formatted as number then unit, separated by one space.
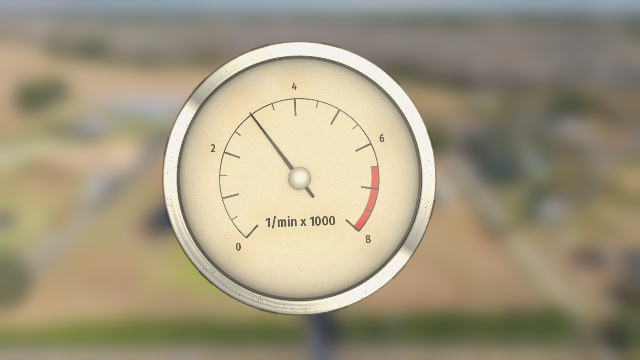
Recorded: 3000 rpm
